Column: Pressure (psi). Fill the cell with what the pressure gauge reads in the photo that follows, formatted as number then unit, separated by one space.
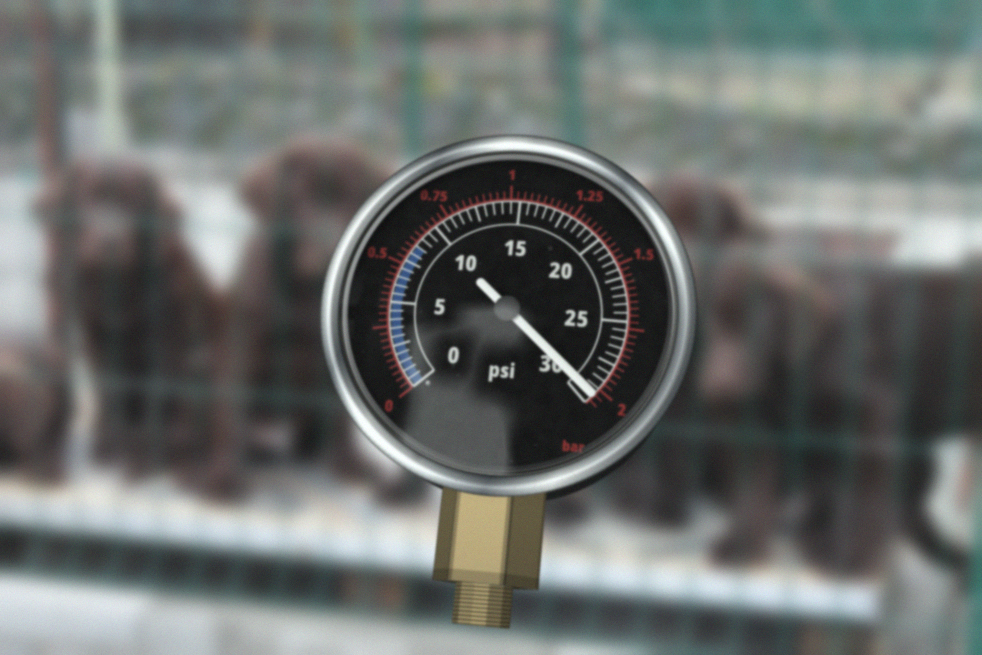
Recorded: 29.5 psi
